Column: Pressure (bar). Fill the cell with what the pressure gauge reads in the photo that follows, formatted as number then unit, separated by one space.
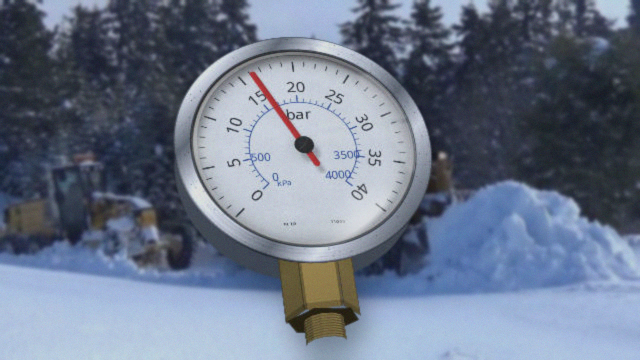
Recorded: 16 bar
